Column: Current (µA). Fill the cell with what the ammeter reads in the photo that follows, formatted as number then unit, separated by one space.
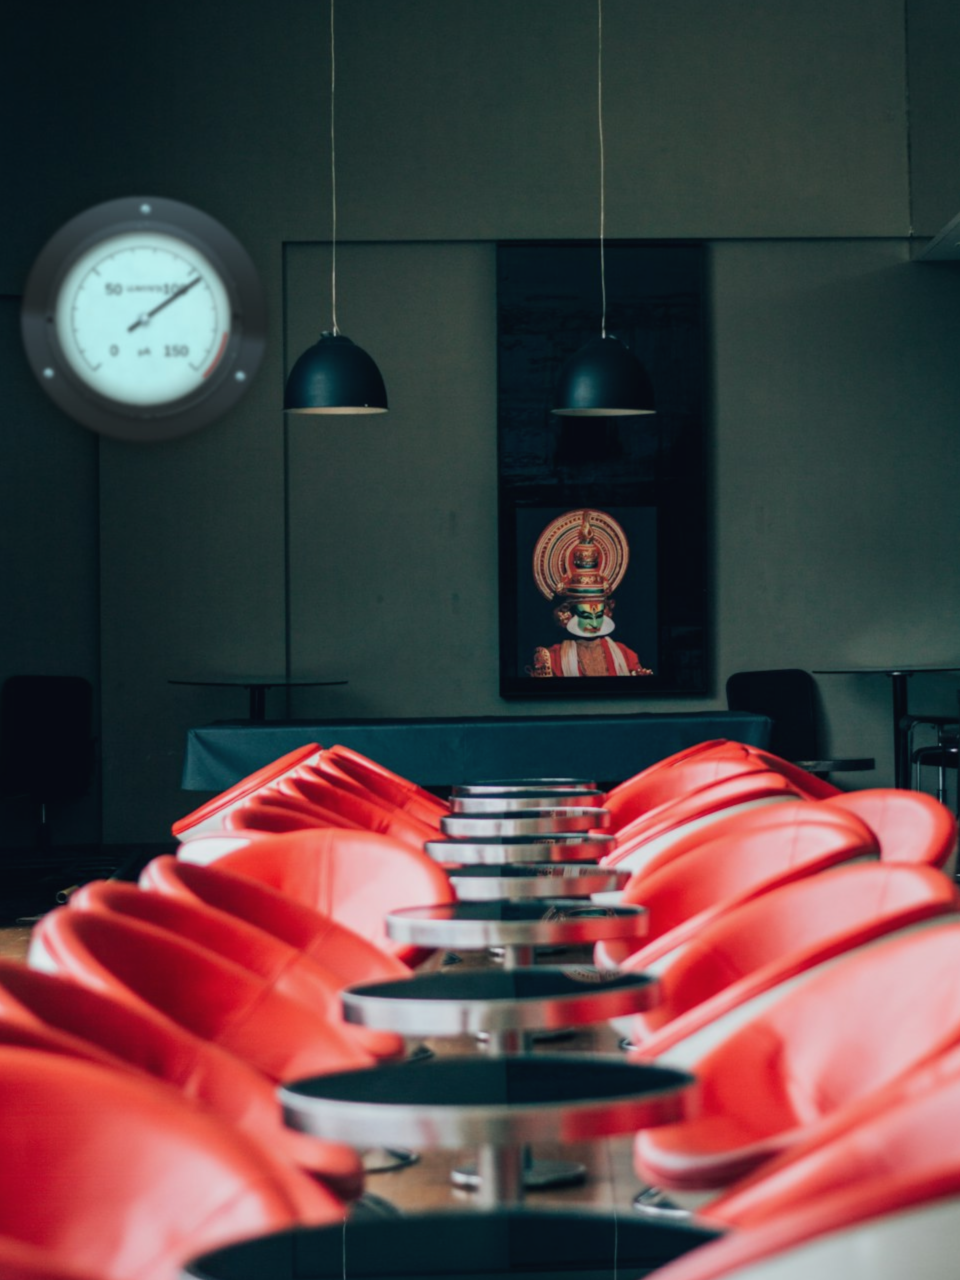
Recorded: 105 µA
